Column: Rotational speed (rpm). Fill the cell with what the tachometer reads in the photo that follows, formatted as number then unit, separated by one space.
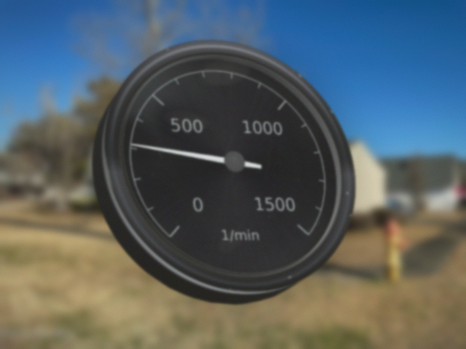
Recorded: 300 rpm
